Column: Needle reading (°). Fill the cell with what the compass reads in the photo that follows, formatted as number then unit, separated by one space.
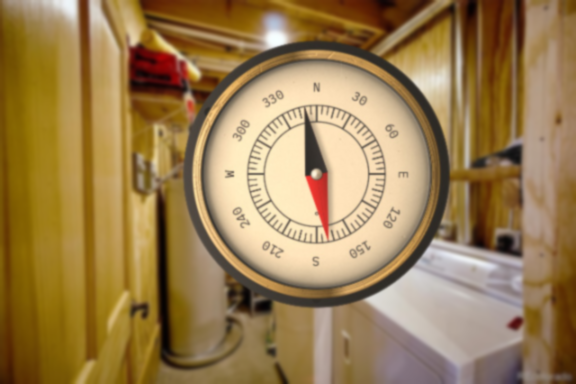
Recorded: 170 °
